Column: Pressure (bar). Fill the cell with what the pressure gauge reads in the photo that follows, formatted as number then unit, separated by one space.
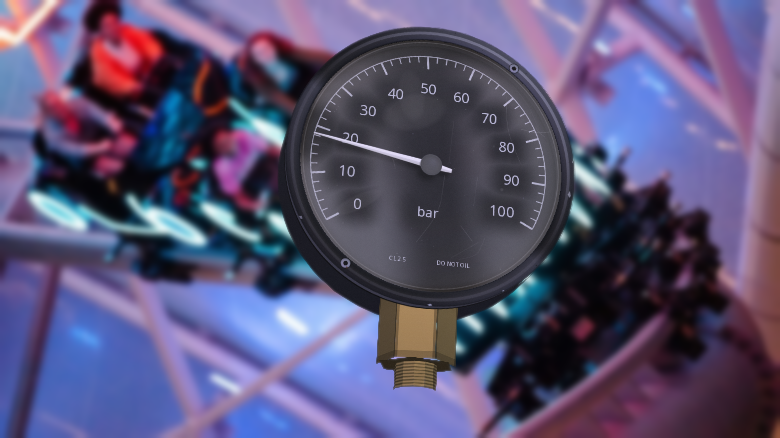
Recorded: 18 bar
